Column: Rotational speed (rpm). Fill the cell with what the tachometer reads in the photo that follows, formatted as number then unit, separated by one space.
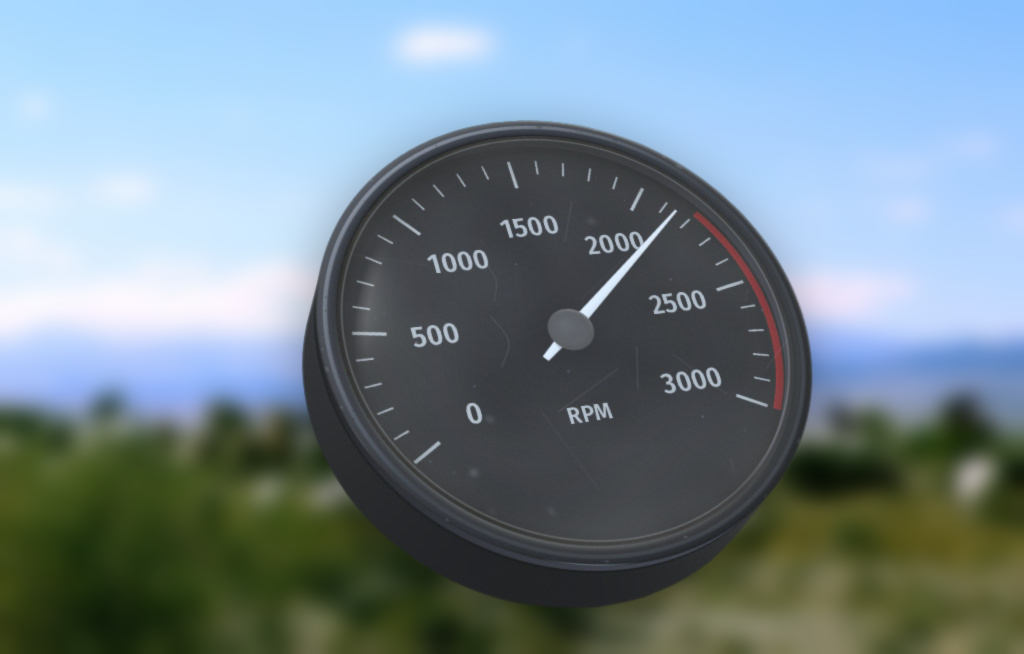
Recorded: 2150 rpm
